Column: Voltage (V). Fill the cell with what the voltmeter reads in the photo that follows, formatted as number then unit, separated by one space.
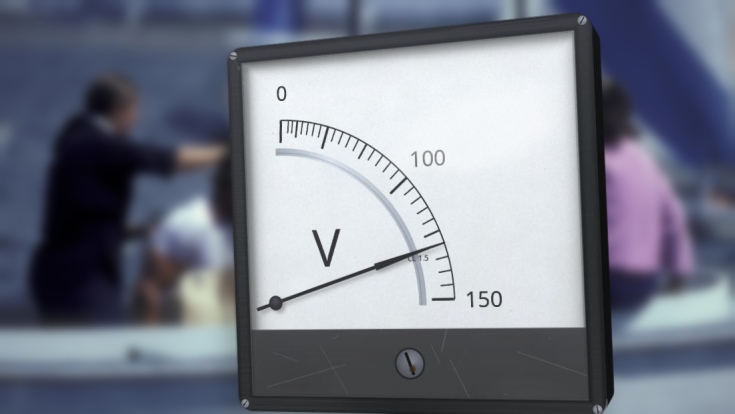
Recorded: 130 V
